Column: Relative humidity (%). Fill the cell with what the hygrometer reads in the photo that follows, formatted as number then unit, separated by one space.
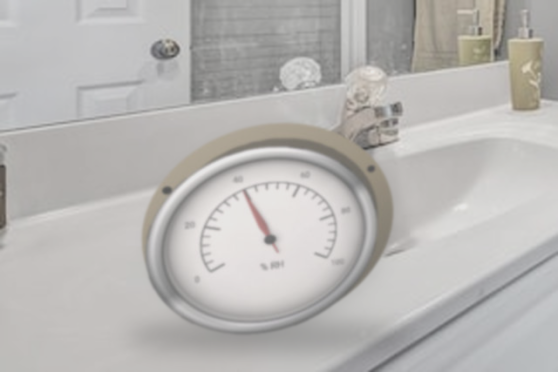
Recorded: 40 %
